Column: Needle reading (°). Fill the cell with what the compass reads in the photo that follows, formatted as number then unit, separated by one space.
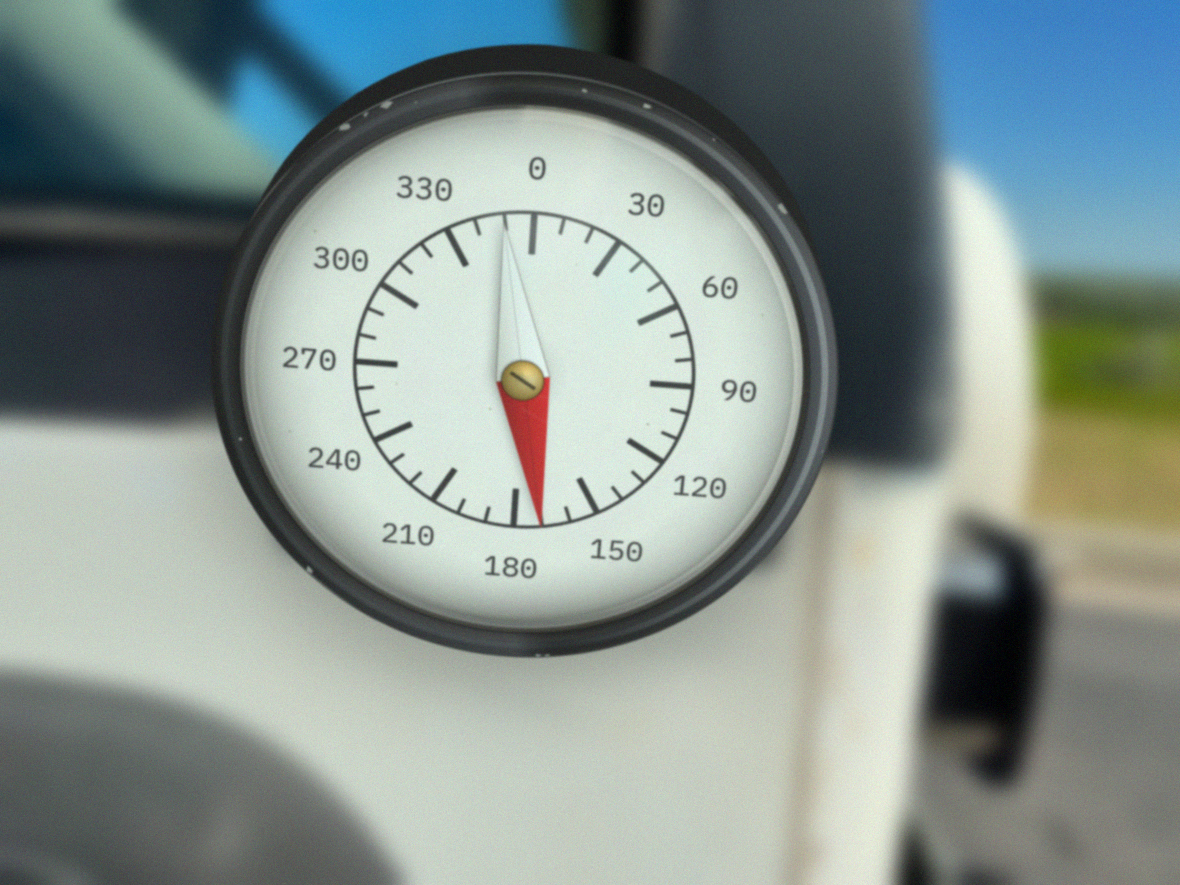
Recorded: 170 °
